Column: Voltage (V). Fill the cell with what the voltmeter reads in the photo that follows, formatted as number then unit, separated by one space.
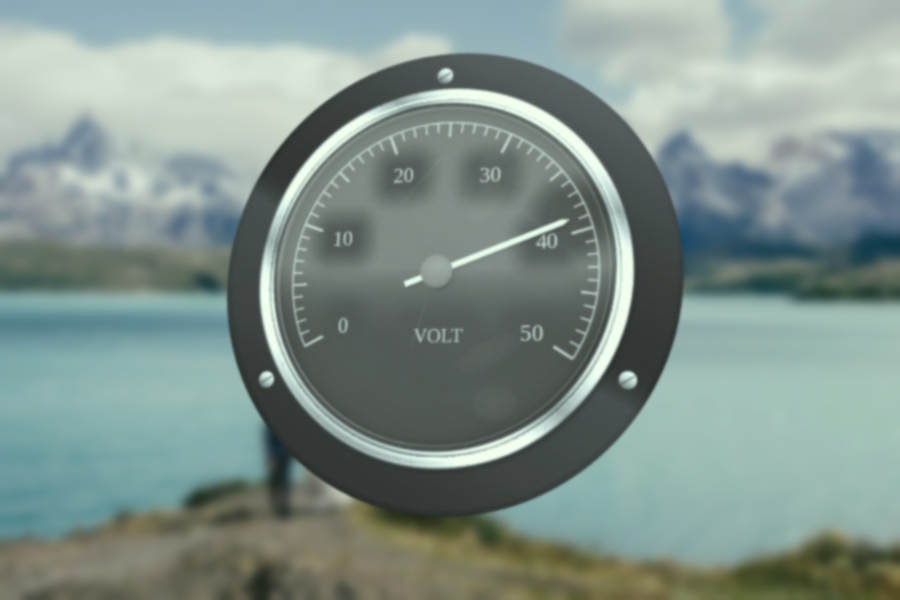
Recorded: 39 V
